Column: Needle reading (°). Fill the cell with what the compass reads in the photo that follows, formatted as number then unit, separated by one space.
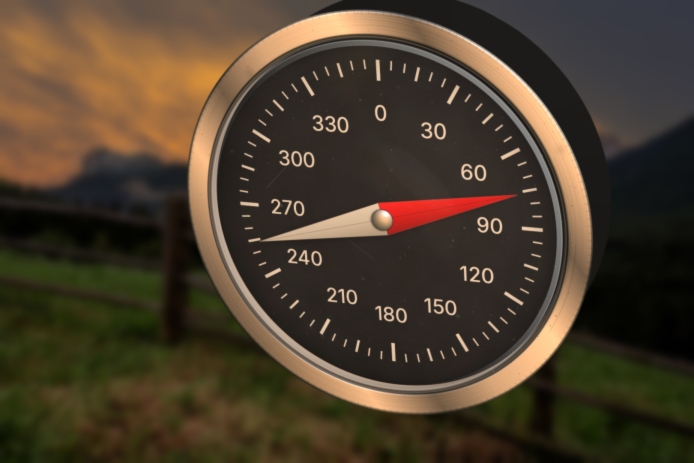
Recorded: 75 °
